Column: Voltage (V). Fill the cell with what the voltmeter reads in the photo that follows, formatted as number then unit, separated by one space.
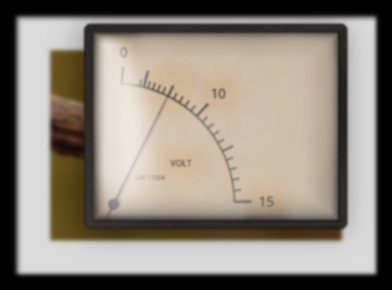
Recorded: 7.5 V
